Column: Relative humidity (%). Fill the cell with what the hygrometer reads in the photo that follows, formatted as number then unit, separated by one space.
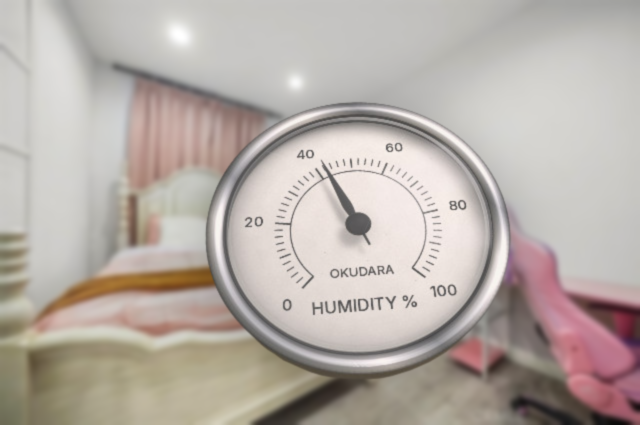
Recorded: 42 %
